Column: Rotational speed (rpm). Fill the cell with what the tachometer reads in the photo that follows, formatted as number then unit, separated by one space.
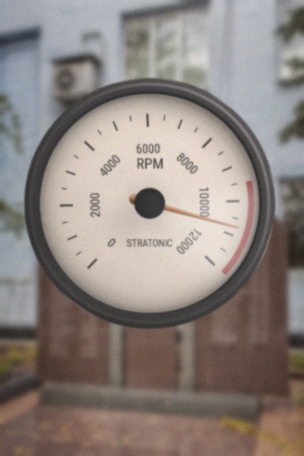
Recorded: 10750 rpm
